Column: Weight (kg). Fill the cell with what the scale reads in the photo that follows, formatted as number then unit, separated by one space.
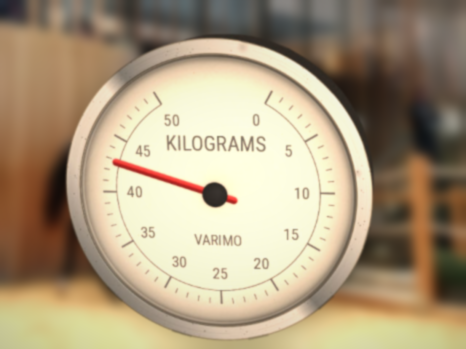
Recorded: 43 kg
